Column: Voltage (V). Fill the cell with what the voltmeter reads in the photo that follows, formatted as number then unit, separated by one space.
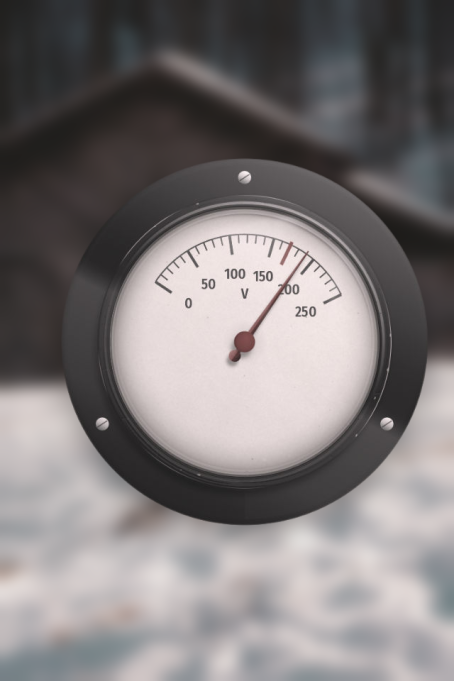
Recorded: 190 V
